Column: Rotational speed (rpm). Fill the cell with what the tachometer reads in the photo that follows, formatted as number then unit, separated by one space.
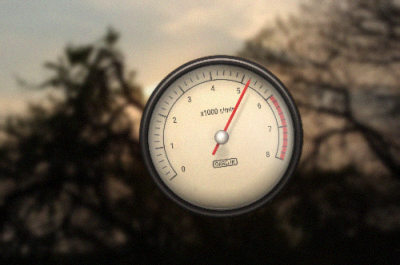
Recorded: 5200 rpm
